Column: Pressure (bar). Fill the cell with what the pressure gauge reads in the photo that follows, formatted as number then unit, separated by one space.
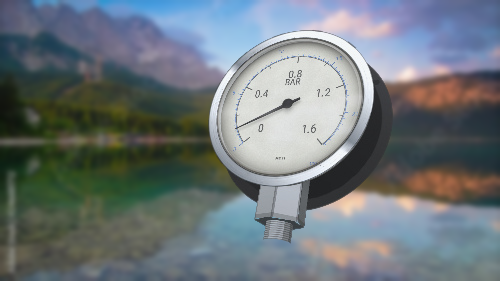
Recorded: 0.1 bar
